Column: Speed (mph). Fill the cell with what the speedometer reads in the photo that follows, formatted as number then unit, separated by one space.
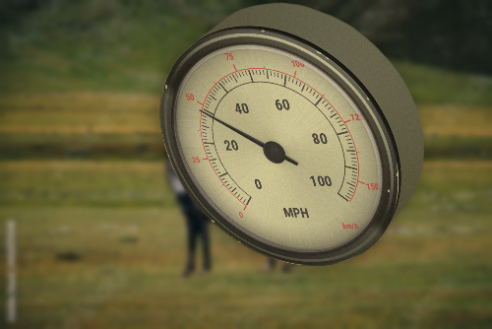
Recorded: 30 mph
